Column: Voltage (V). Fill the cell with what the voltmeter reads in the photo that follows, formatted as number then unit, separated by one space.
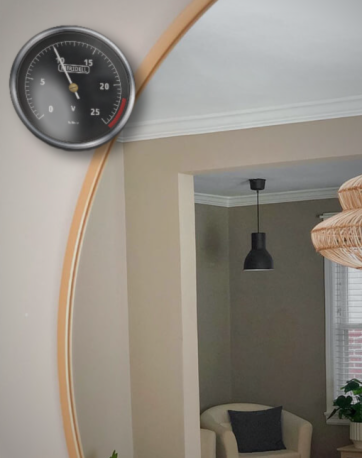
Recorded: 10 V
